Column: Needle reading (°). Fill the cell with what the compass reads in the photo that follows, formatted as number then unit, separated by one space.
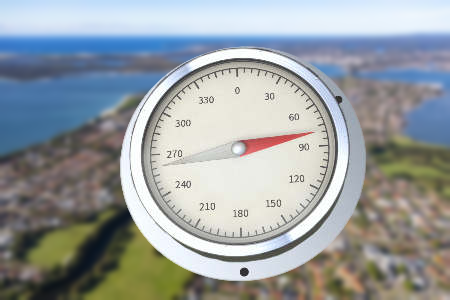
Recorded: 80 °
